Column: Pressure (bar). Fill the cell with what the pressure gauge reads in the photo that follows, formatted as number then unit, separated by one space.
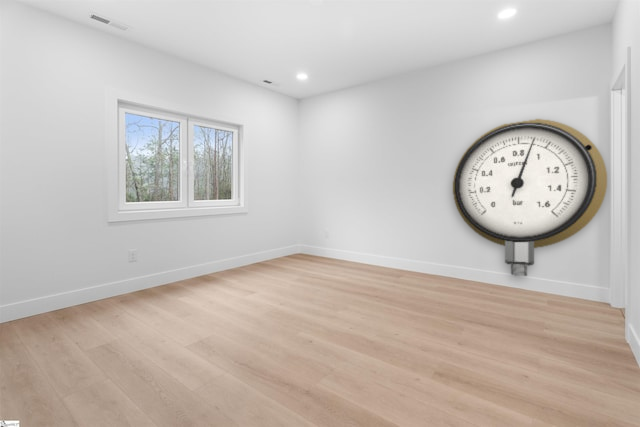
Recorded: 0.9 bar
